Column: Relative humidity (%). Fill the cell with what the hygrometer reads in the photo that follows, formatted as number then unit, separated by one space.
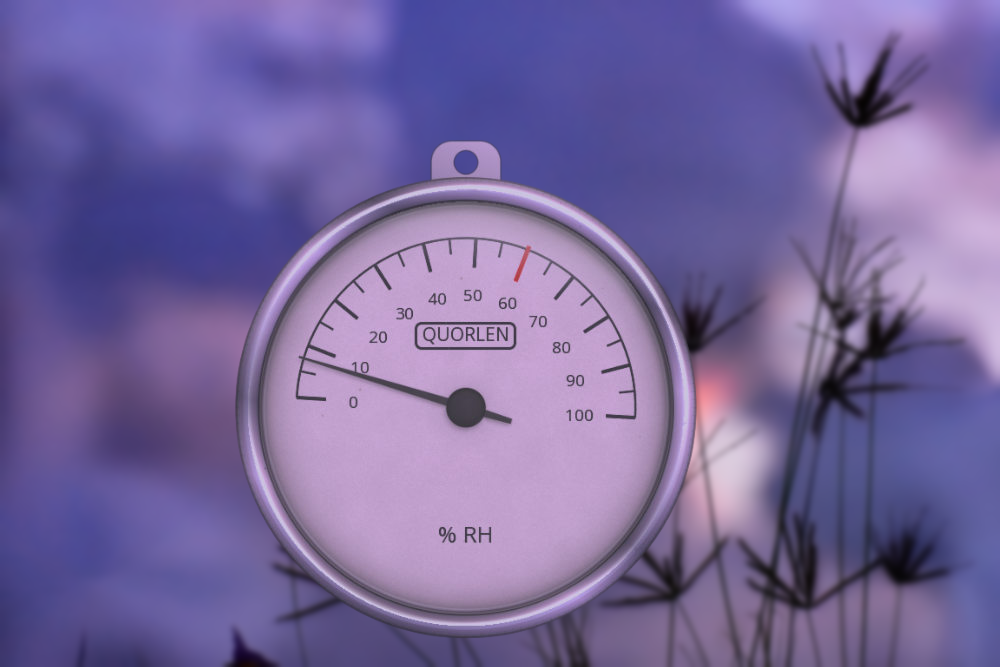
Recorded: 7.5 %
